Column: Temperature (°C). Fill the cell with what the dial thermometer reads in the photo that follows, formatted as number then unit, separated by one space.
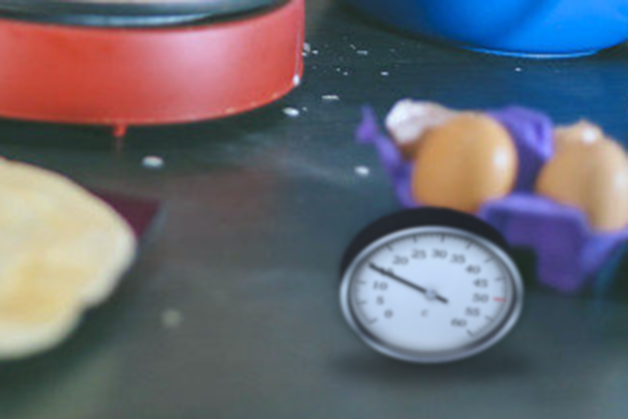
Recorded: 15 °C
